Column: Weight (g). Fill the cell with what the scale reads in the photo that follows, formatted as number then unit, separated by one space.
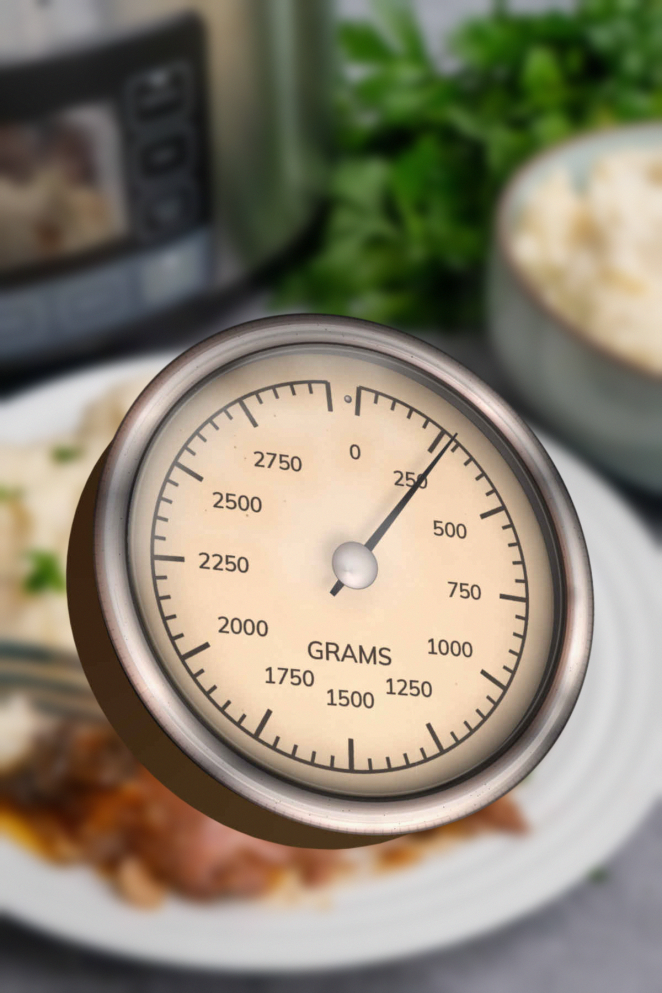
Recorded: 275 g
